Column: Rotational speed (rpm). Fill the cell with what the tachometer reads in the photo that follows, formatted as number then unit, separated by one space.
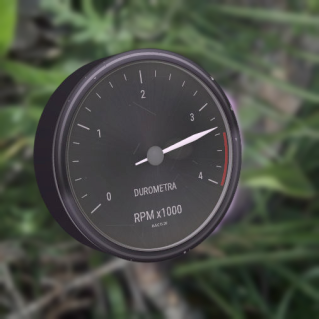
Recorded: 3300 rpm
